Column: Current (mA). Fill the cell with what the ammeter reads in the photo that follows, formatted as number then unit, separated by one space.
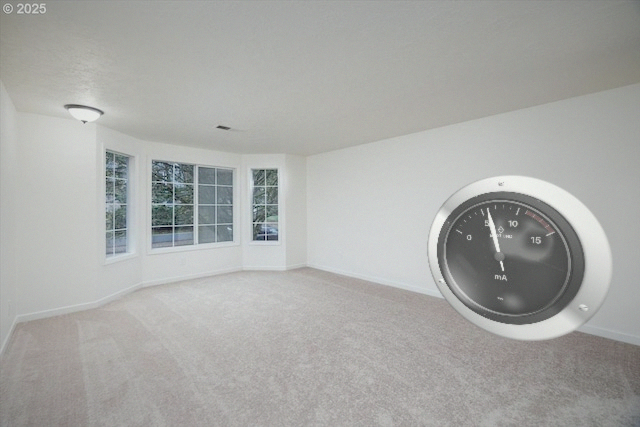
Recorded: 6 mA
